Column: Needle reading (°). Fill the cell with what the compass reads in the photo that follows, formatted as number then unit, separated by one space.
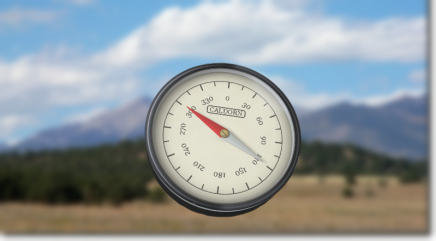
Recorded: 300 °
